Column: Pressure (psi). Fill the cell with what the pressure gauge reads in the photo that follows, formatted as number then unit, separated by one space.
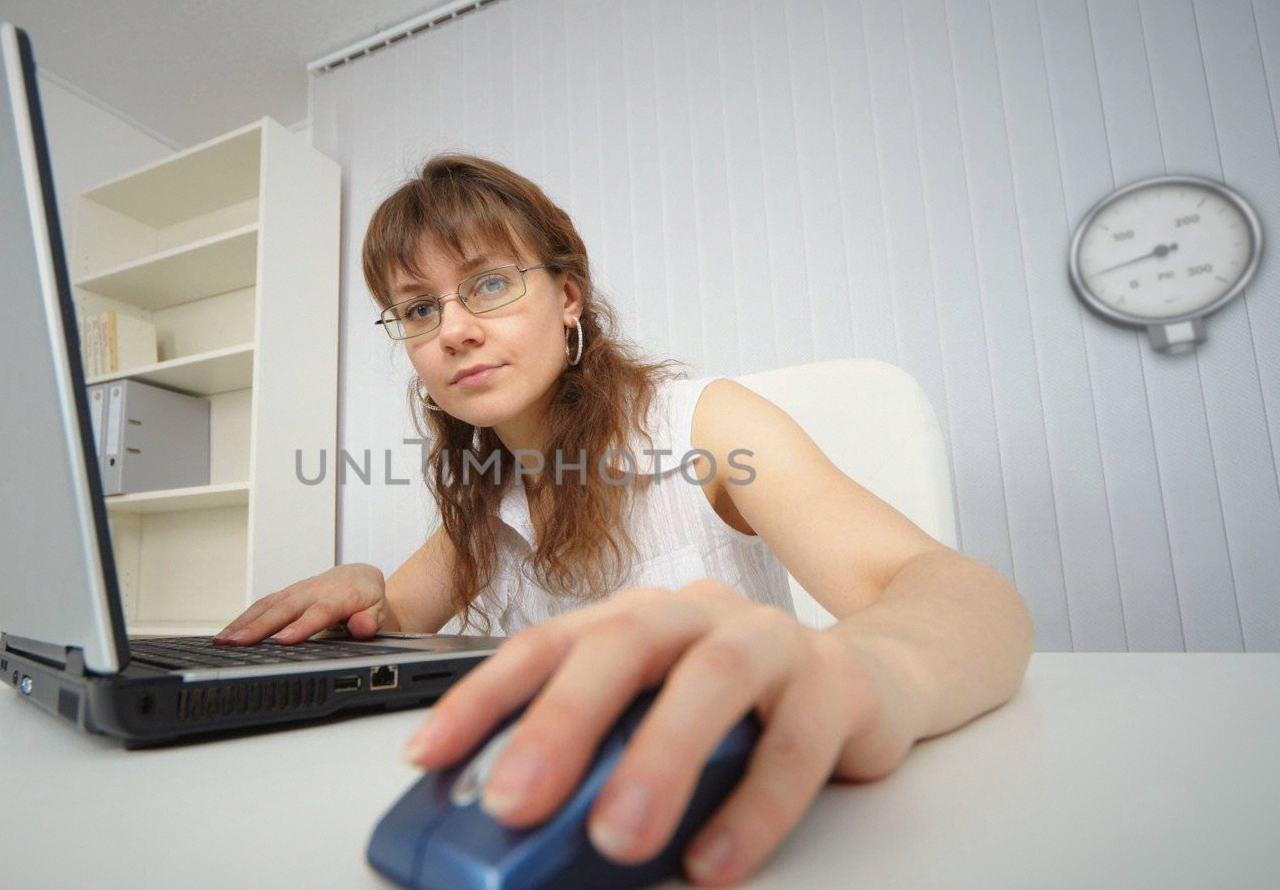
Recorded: 40 psi
